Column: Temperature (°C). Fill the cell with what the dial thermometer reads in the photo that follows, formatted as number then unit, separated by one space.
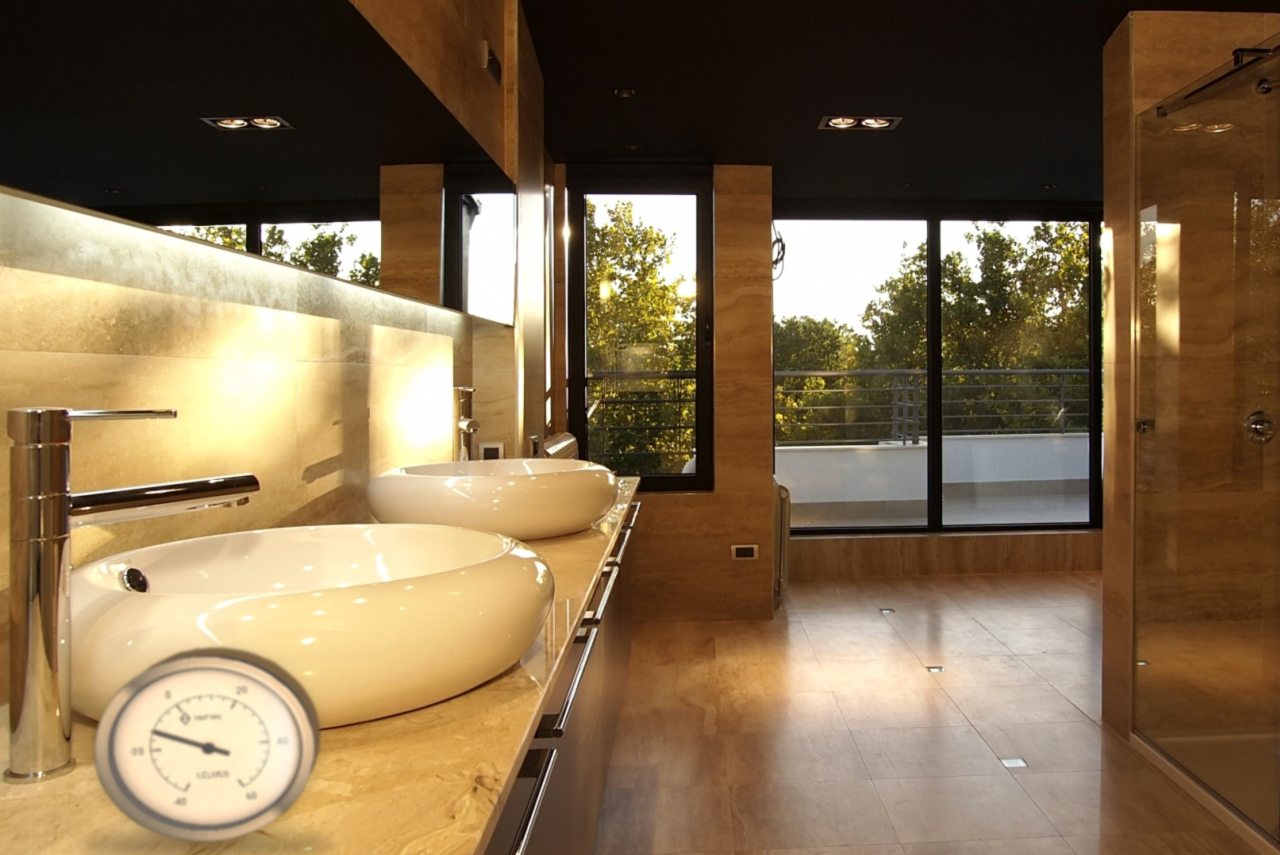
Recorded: -12 °C
